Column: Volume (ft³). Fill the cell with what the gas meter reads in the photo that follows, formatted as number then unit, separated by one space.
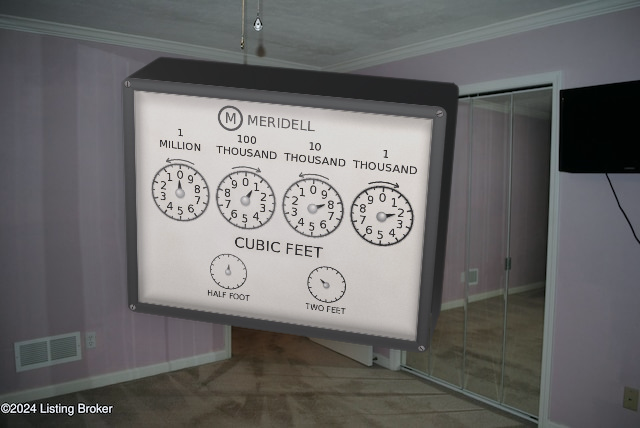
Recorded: 8200 ft³
